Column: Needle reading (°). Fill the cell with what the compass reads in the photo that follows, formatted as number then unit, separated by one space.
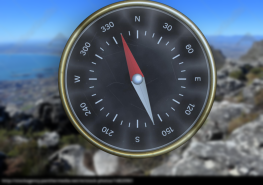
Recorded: 340 °
